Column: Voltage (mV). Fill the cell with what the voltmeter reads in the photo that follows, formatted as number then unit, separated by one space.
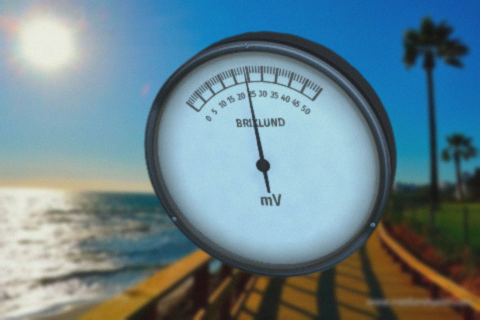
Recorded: 25 mV
